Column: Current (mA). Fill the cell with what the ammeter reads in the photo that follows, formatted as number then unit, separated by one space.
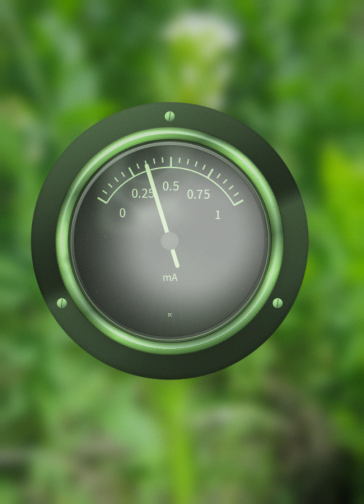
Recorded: 0.35 mA
